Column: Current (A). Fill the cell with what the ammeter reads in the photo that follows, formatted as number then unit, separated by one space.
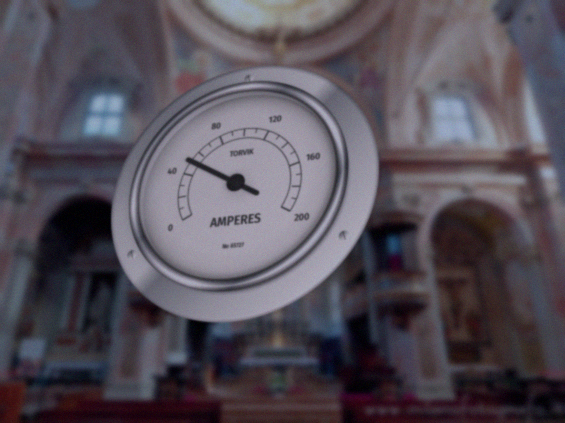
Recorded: 50 A
